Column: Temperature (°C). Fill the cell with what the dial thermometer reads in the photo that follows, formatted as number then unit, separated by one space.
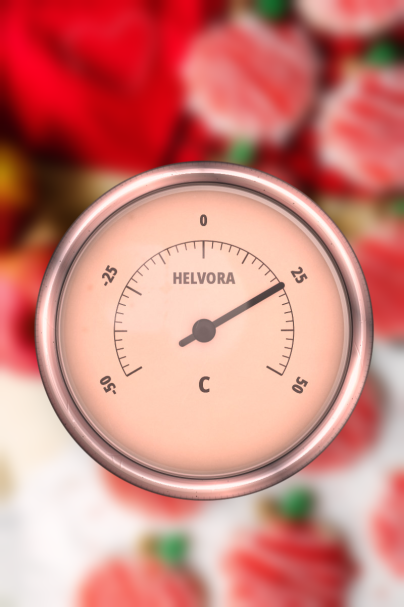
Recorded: 25 °C
